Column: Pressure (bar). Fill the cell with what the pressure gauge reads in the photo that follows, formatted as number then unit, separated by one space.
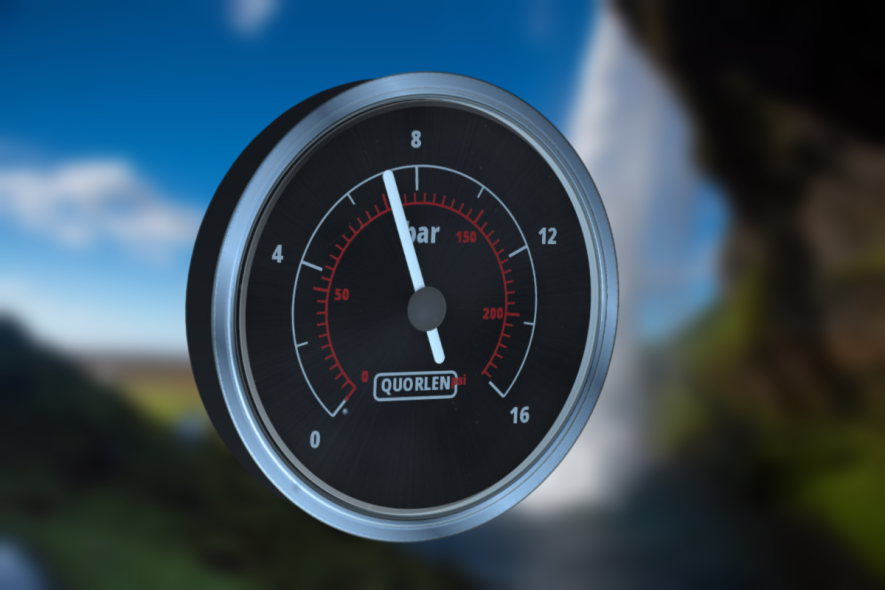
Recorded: 7 bar
